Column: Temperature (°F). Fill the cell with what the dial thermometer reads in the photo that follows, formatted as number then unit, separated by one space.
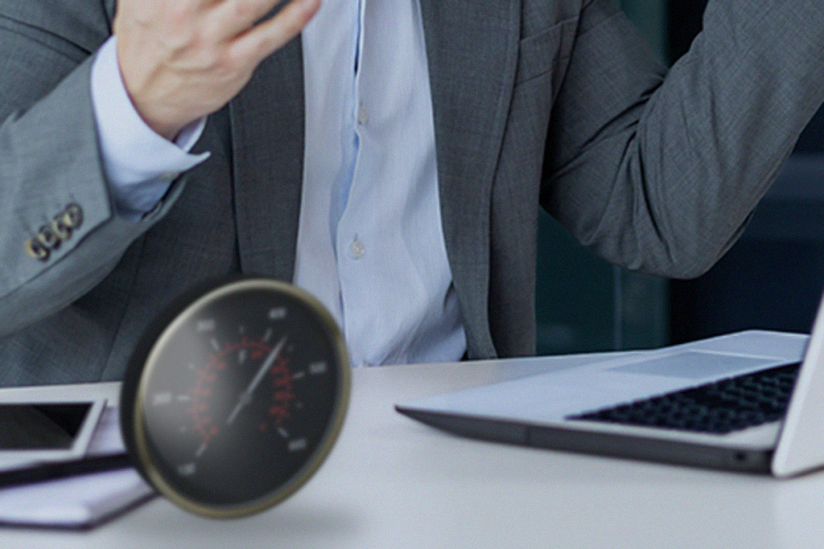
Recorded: 425 °F
